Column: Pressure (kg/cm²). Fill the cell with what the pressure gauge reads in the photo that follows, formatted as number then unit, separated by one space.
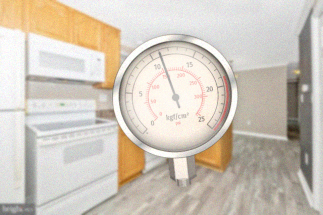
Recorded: 11 kg/cm²
